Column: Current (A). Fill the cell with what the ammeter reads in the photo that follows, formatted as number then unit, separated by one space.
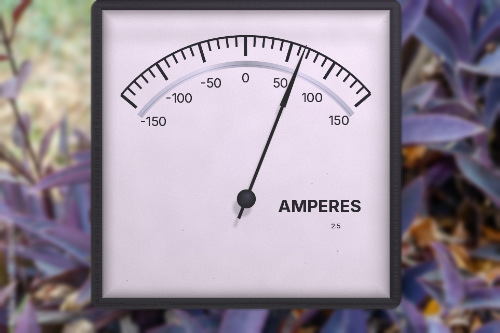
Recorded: 65 A
